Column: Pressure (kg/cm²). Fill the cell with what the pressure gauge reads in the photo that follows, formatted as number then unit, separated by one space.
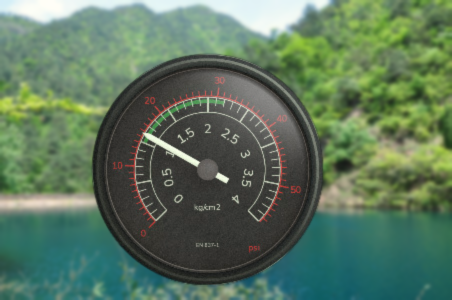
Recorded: 1.1 kg/cm²
